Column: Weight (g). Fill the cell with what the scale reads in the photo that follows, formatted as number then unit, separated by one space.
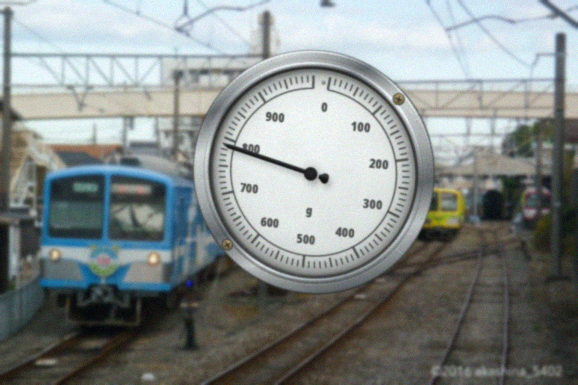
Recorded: 790 g
